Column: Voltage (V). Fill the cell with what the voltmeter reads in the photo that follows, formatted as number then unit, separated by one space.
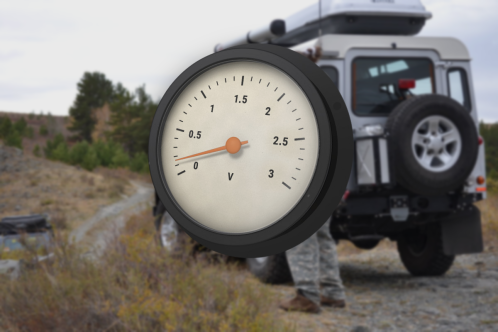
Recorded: 0.15 V
